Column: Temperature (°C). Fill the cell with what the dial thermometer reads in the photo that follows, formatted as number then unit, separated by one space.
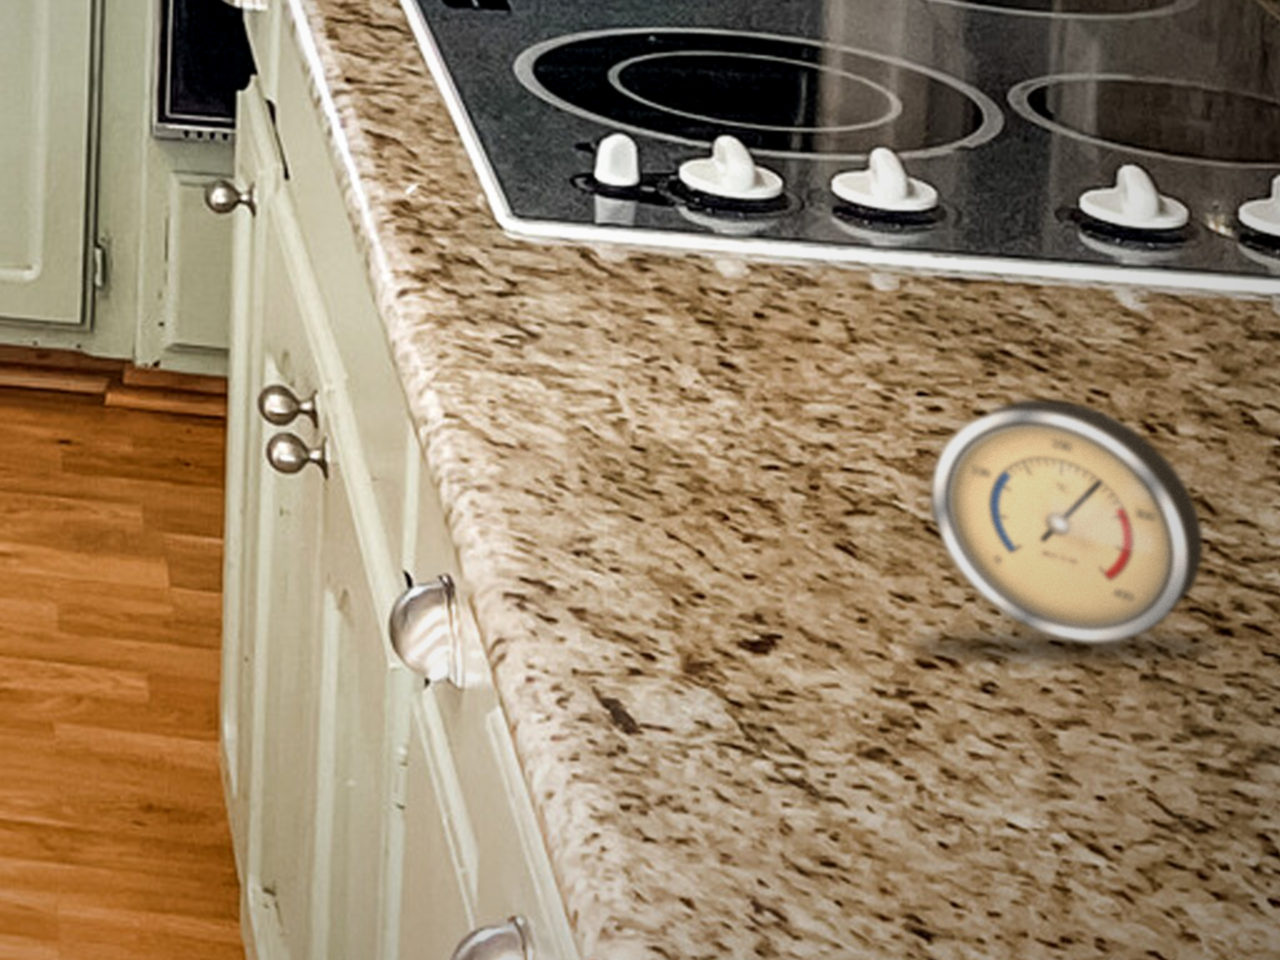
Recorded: 250 °C
